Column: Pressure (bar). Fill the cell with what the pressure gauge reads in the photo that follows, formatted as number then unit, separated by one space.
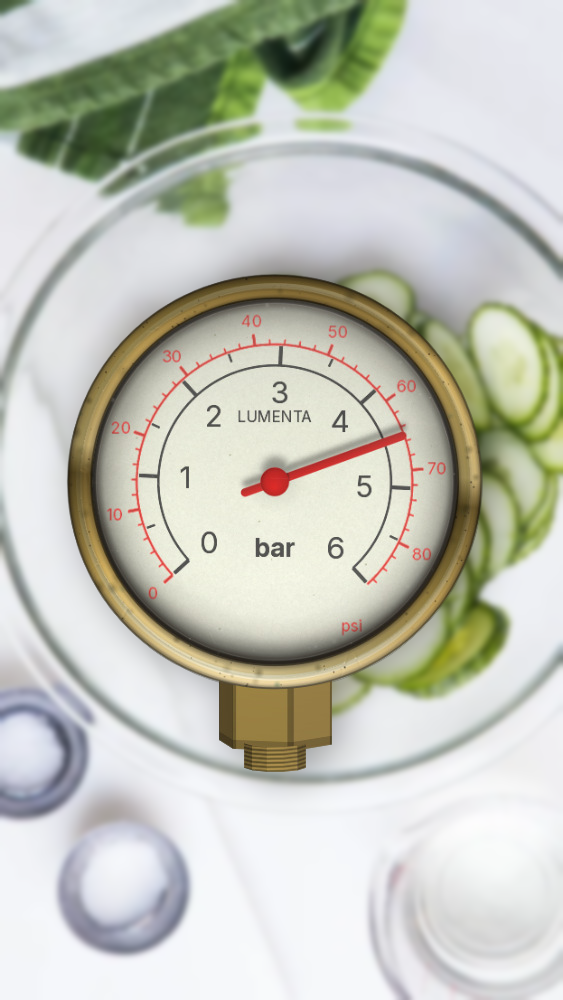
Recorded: 4.5 bar
